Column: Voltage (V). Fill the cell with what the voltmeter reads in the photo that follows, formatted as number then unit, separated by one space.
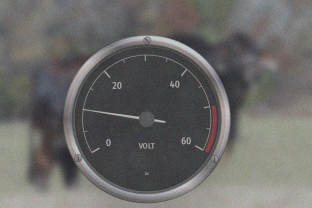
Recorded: 10 V
